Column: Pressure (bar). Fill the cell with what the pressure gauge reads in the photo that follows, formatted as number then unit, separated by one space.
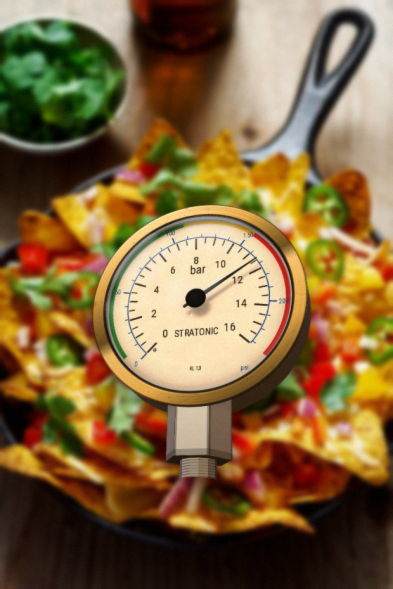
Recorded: 11.5 bar
